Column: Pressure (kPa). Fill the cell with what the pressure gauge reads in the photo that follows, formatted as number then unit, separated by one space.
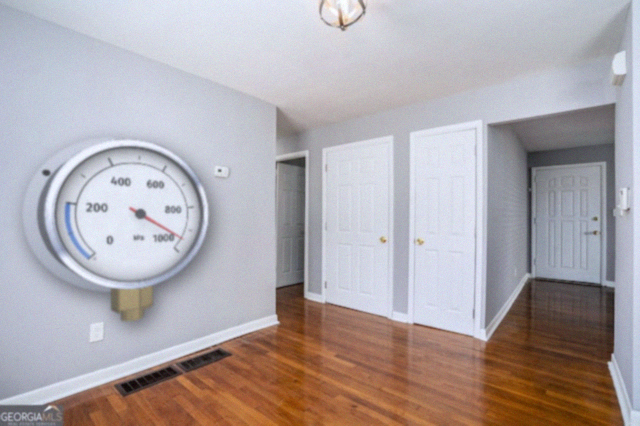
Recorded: 950 kPa
